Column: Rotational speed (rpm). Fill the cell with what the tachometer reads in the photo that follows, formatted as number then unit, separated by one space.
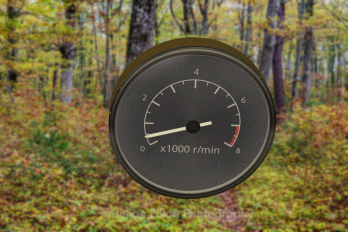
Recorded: 500 rpm
